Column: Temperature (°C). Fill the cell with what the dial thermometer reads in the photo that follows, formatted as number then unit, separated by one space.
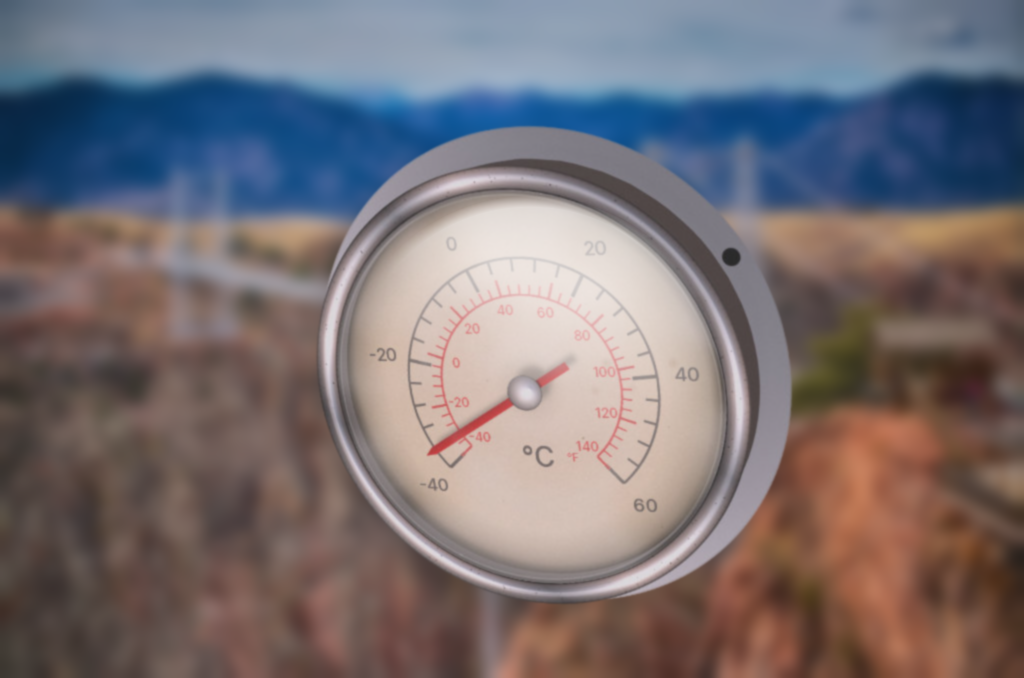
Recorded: -36 °C
